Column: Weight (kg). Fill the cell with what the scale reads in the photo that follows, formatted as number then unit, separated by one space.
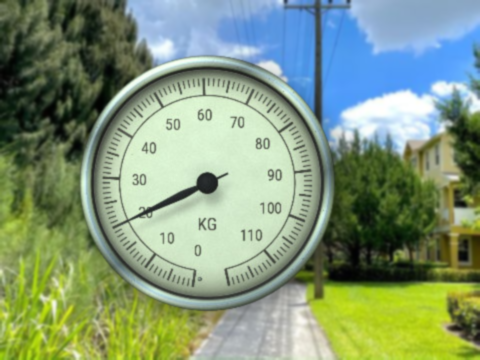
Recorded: 20 kg
